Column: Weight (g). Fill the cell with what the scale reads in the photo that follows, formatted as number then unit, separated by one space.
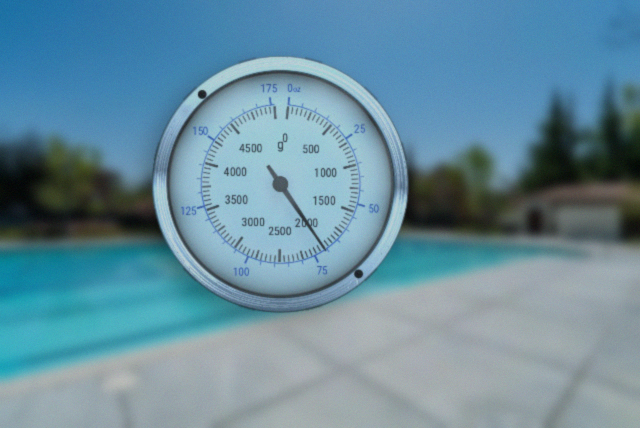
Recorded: 2000 g
